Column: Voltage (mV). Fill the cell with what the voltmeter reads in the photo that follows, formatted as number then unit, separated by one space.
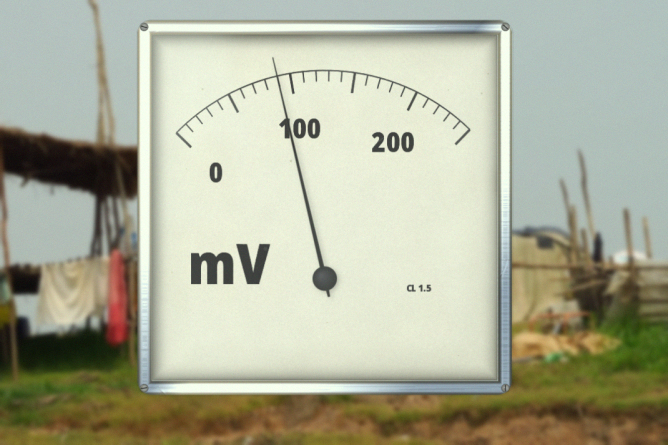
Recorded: 90 mV
